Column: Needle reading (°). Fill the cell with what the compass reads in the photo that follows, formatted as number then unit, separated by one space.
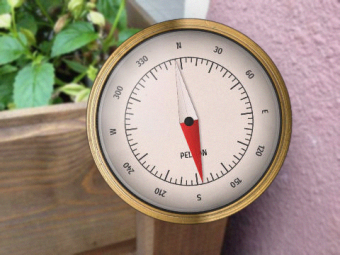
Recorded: 175 °
